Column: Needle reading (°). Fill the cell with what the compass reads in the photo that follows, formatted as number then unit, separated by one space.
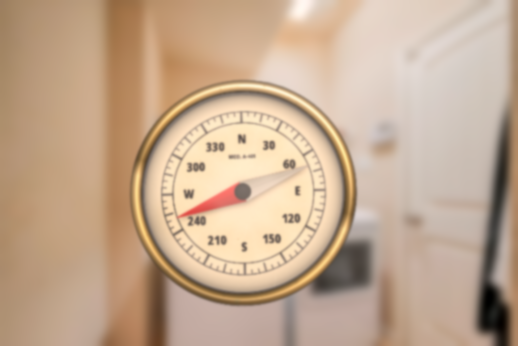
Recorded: 250 °
